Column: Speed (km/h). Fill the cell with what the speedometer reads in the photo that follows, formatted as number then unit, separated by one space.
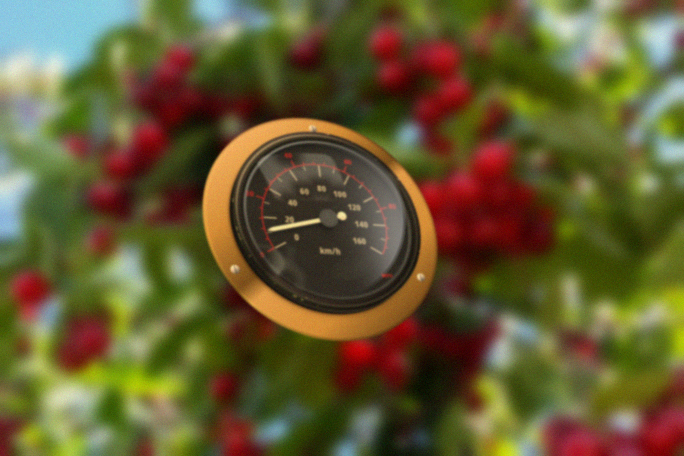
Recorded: 10 km/h
